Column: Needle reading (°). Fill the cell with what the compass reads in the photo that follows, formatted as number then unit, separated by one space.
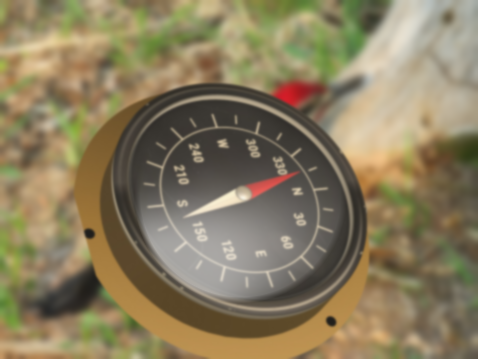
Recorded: 345 °
